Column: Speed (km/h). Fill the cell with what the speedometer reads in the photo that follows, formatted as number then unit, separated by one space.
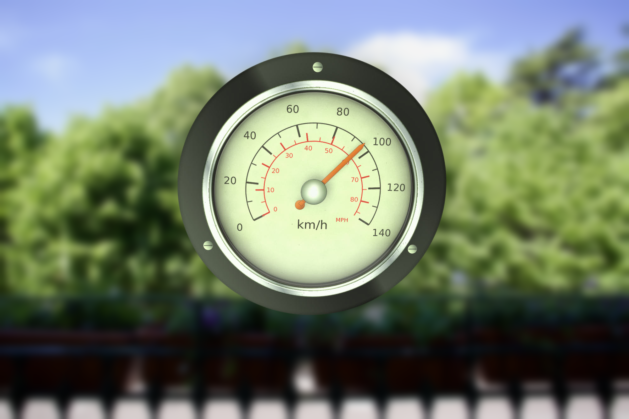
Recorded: 95 km/h
